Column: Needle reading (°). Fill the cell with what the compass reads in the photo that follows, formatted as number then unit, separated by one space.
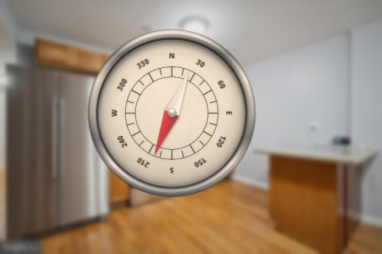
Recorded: 202.5 °
